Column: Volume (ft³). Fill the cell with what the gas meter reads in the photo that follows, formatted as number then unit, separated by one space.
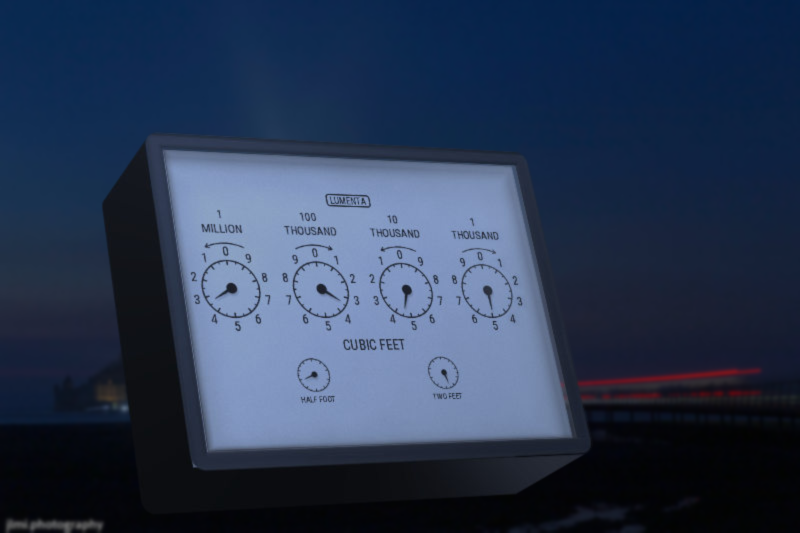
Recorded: 334500 ft³
